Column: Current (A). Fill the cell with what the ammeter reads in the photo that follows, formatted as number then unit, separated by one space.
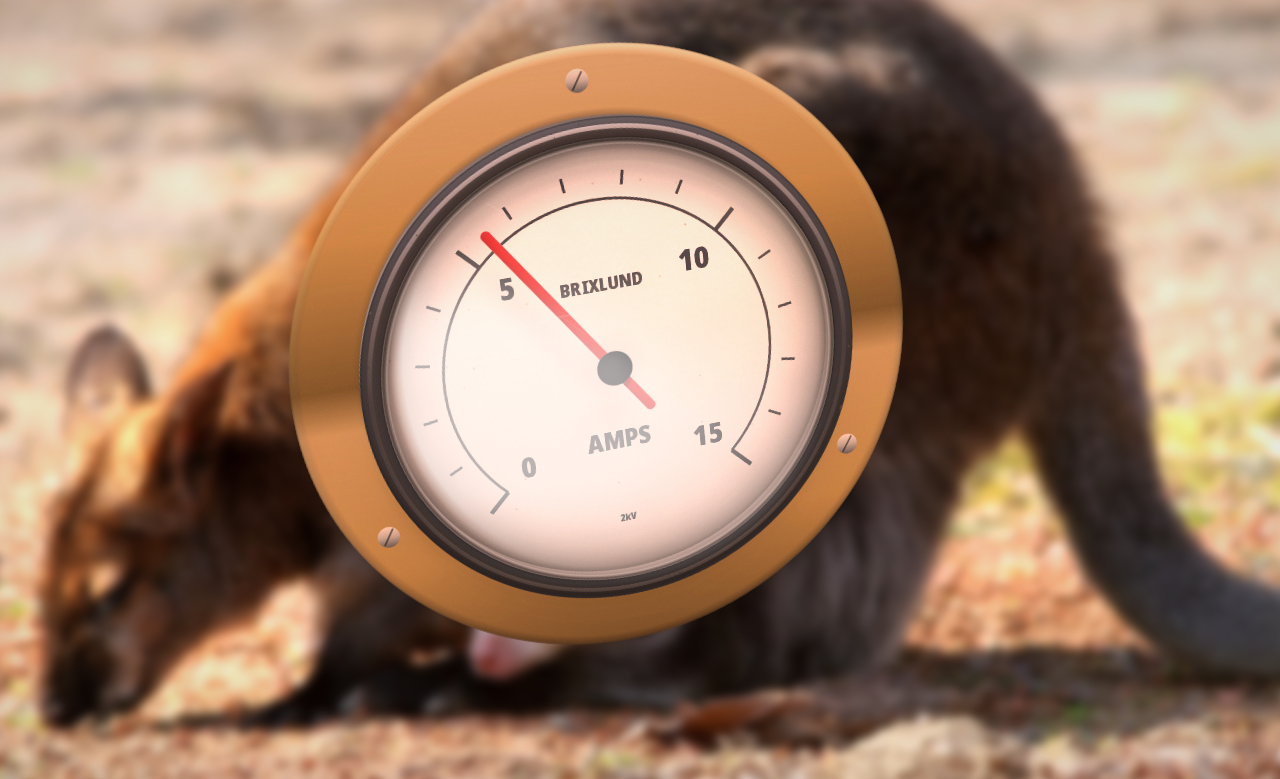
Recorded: 5.5 A
